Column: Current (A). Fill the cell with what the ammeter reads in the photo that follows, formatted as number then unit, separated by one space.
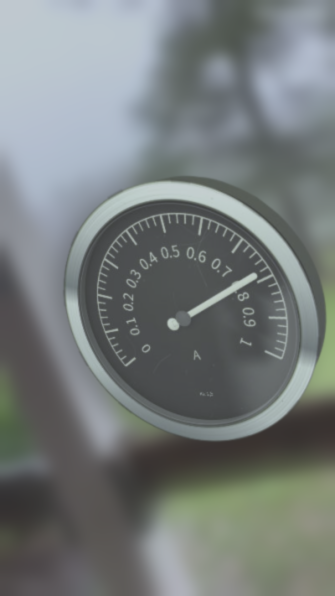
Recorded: 0.78 A
